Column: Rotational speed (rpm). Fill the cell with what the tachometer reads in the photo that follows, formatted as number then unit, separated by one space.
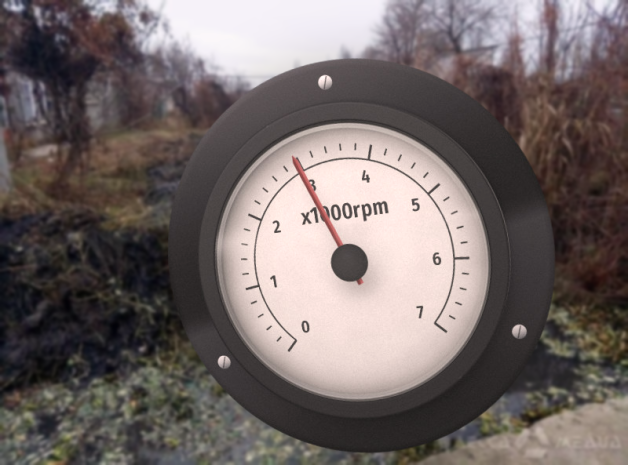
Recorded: 3000 rpm
